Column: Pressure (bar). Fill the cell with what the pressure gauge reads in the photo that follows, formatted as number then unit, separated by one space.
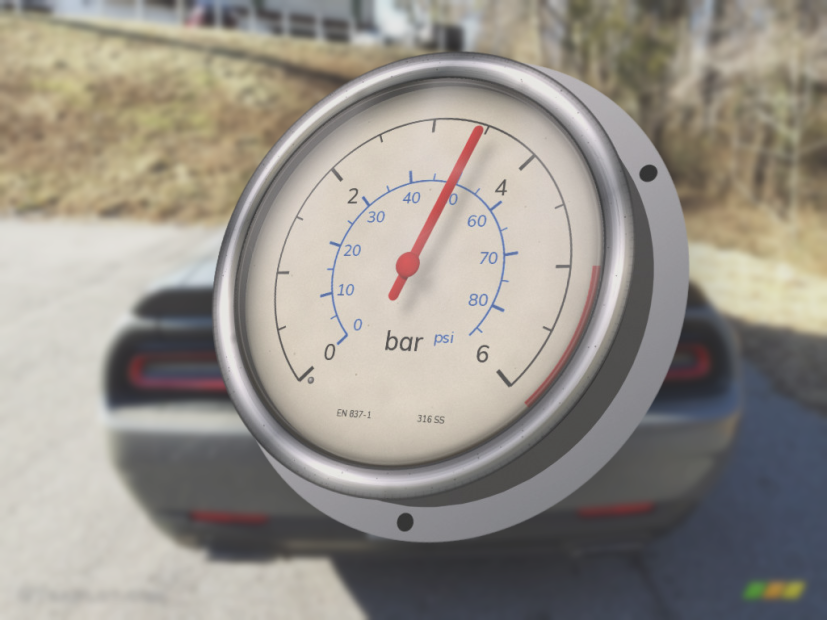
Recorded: 3.5 bar
